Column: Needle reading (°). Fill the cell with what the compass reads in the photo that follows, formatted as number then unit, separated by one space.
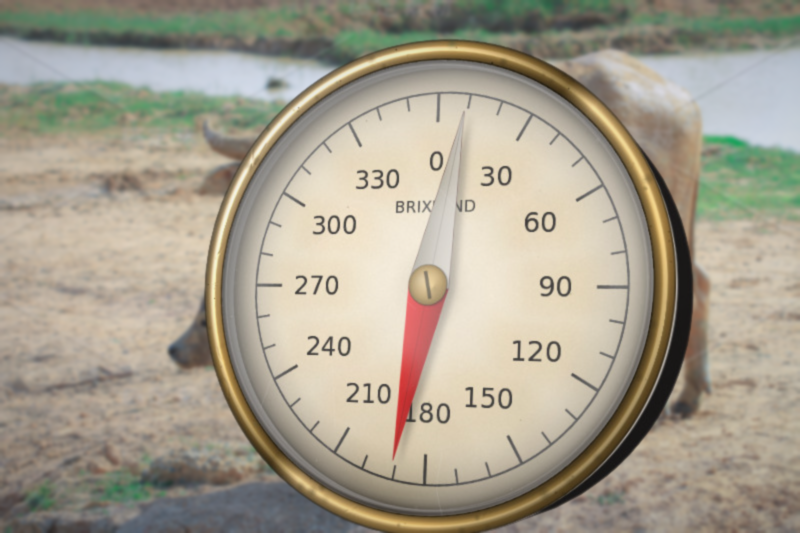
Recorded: 190 °
